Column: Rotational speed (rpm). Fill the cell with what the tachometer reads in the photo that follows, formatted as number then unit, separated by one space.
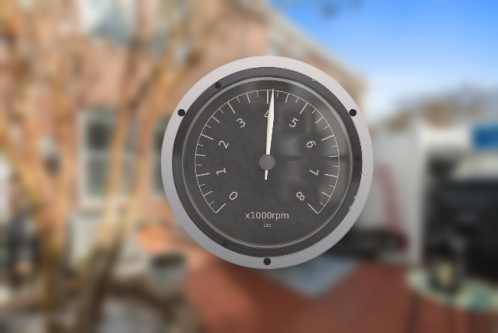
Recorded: 4125 rpm
